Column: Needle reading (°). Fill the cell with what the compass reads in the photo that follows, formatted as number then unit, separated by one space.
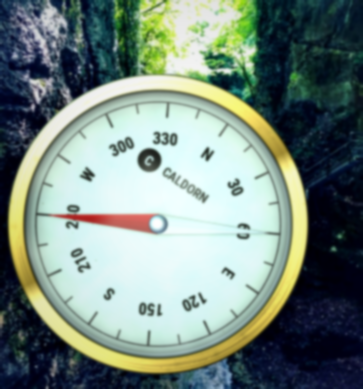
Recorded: 240 °
